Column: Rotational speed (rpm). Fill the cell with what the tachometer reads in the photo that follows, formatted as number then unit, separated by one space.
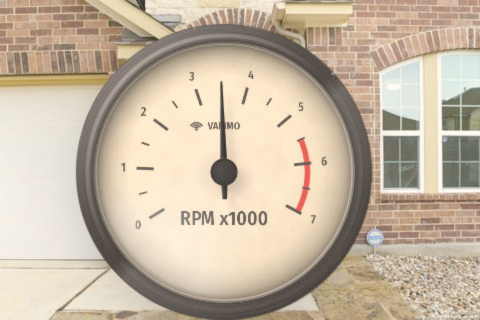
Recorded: 3500 rpm
